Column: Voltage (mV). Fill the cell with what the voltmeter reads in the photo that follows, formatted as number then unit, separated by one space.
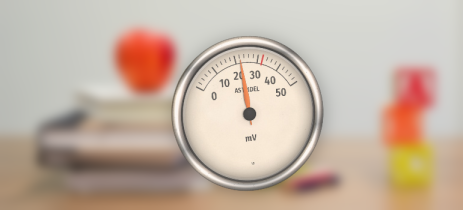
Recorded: 22 mV
